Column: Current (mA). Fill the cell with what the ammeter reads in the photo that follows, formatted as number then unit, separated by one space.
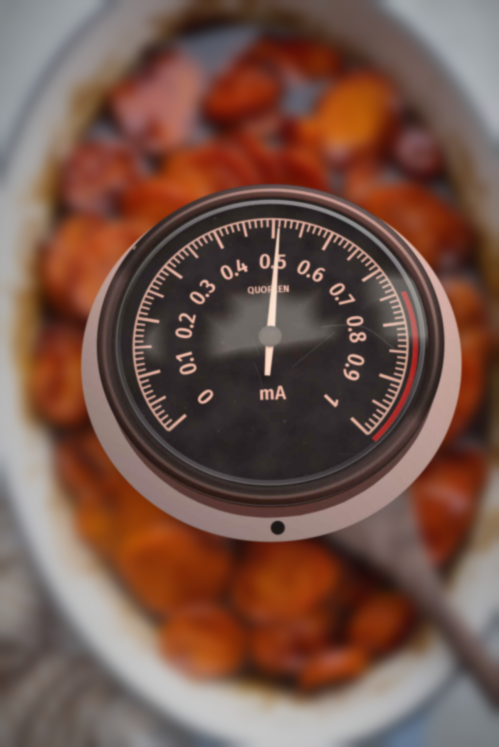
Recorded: 0.51 mA
